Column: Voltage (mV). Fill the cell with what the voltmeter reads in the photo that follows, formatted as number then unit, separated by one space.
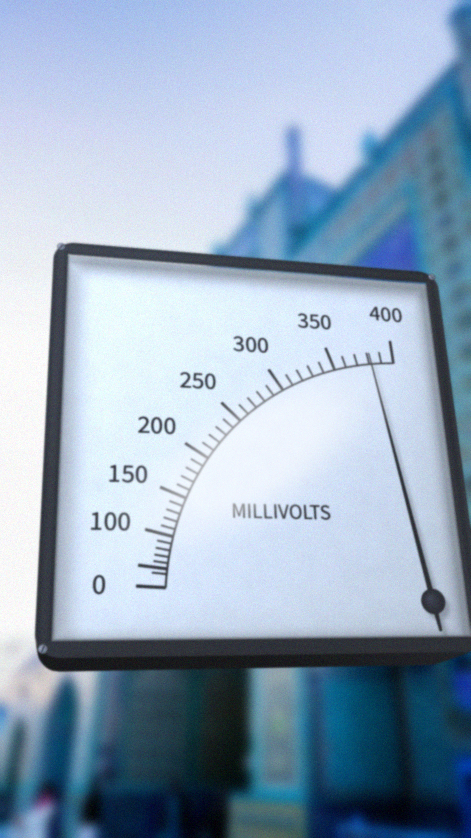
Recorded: 380 mV
